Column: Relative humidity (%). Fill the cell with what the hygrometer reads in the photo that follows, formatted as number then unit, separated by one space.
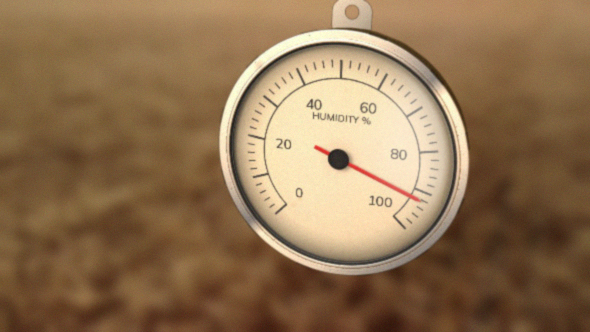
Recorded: 92 %
